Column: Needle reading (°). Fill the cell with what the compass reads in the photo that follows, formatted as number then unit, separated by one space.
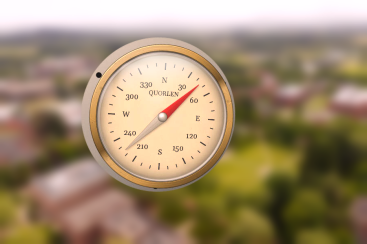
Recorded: 45 °
